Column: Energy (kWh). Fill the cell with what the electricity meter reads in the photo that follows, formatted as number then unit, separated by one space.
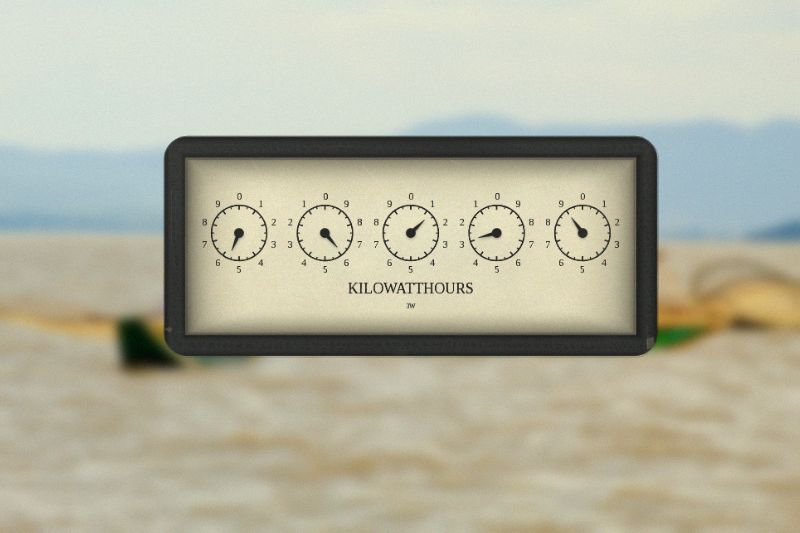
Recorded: 56129 kWh
